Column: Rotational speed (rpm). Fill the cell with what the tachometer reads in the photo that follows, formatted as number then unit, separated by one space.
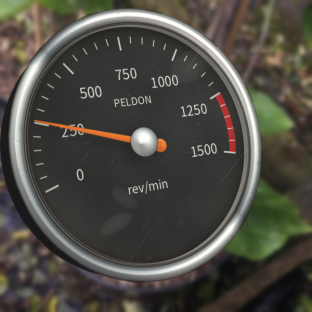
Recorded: 250 rpm
